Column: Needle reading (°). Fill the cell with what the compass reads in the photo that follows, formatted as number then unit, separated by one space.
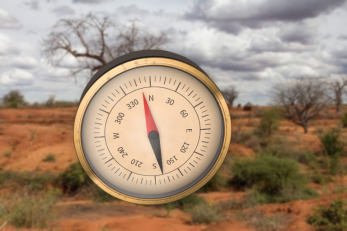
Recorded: 350 °
